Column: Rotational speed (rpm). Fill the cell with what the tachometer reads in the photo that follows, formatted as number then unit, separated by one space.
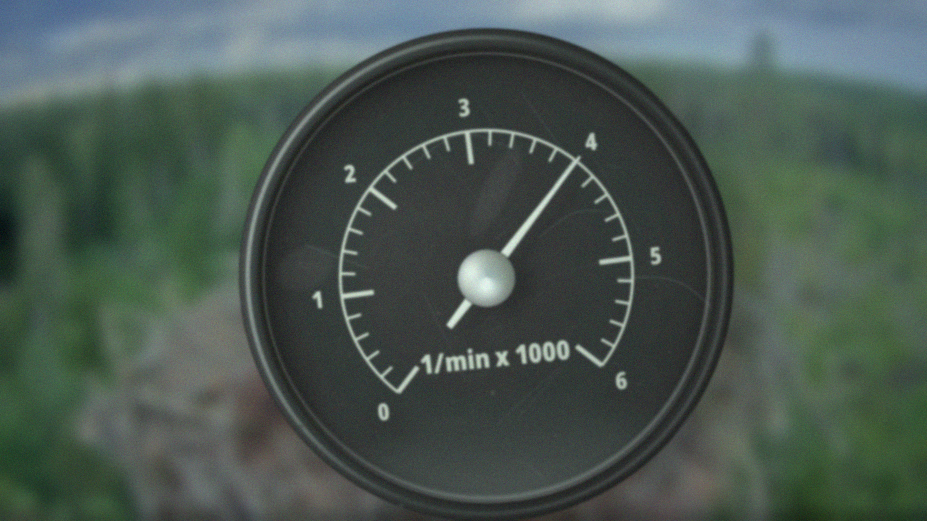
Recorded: 4000 rpm
